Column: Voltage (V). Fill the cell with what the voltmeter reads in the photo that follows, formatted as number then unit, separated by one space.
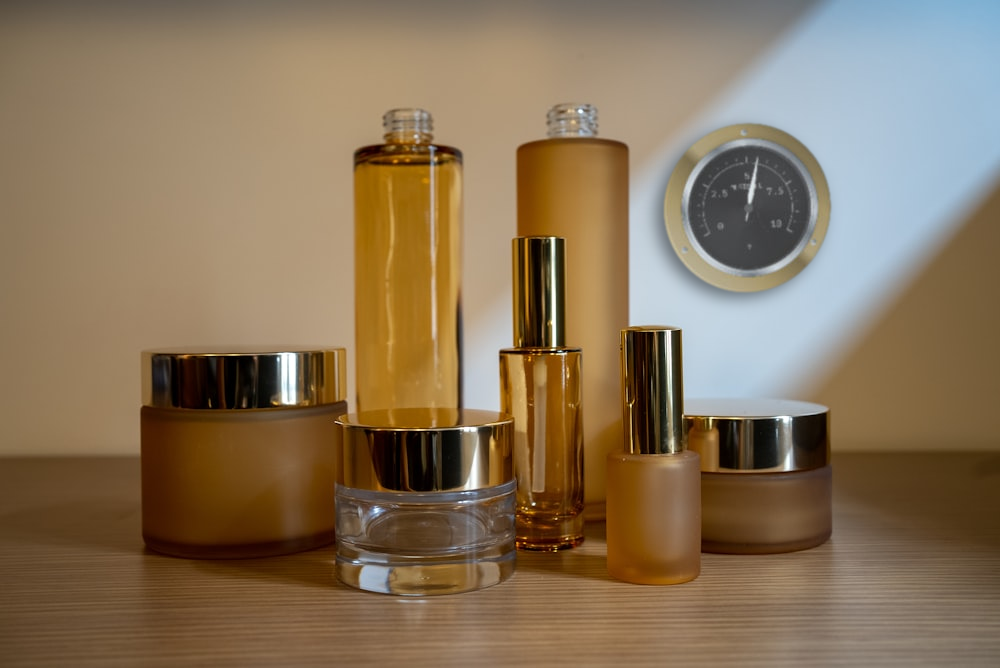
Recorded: 5.5 V
